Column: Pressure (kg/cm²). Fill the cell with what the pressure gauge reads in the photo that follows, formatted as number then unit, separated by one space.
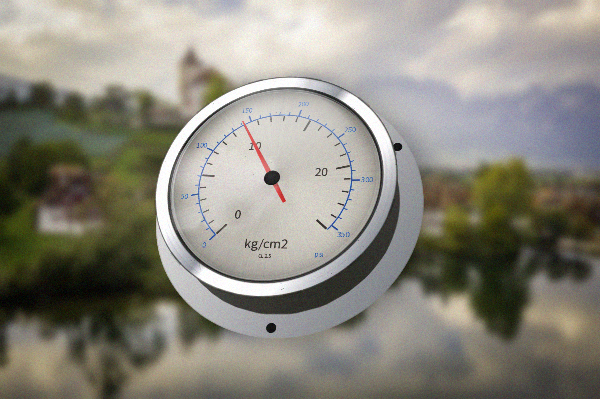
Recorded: 10 kg/cm²
